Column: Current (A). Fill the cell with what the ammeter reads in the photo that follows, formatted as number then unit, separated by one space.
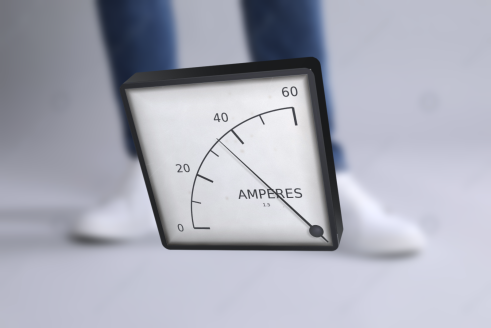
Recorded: 35 A
